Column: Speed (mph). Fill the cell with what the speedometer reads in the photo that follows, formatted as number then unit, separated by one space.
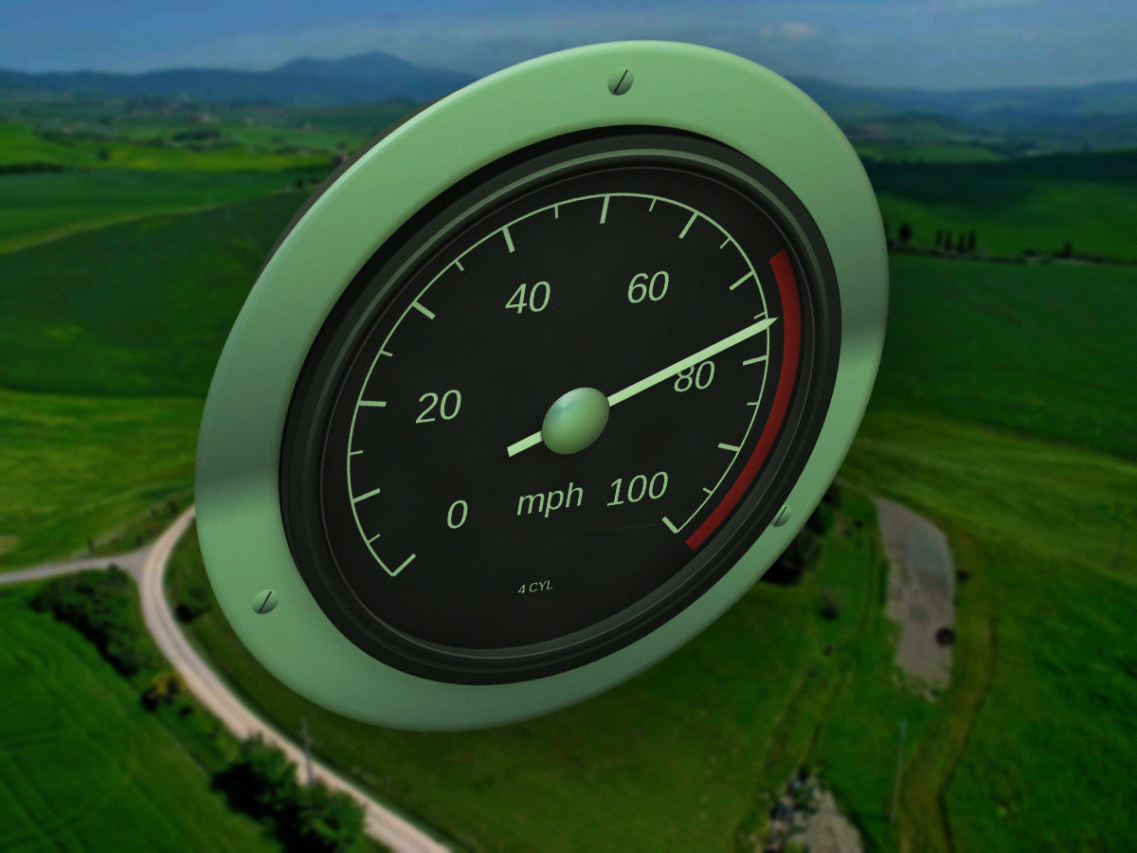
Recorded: 75 mph
